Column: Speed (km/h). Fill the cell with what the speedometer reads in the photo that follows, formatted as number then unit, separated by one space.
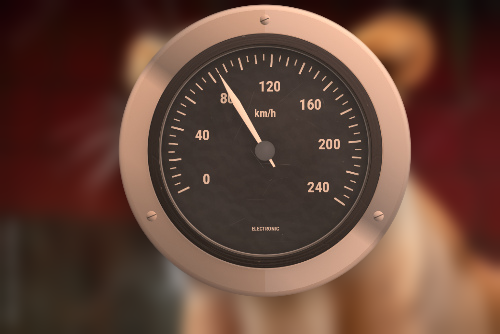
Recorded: 85 km/h
